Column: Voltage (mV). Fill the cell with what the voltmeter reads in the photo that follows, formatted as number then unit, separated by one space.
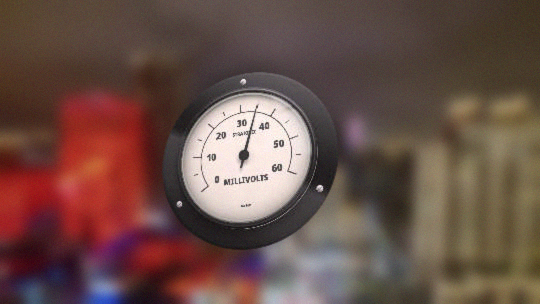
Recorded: 35 mV
